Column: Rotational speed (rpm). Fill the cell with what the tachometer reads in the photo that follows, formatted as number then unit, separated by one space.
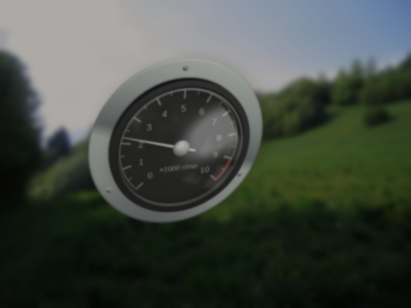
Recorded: 2250 rpm
